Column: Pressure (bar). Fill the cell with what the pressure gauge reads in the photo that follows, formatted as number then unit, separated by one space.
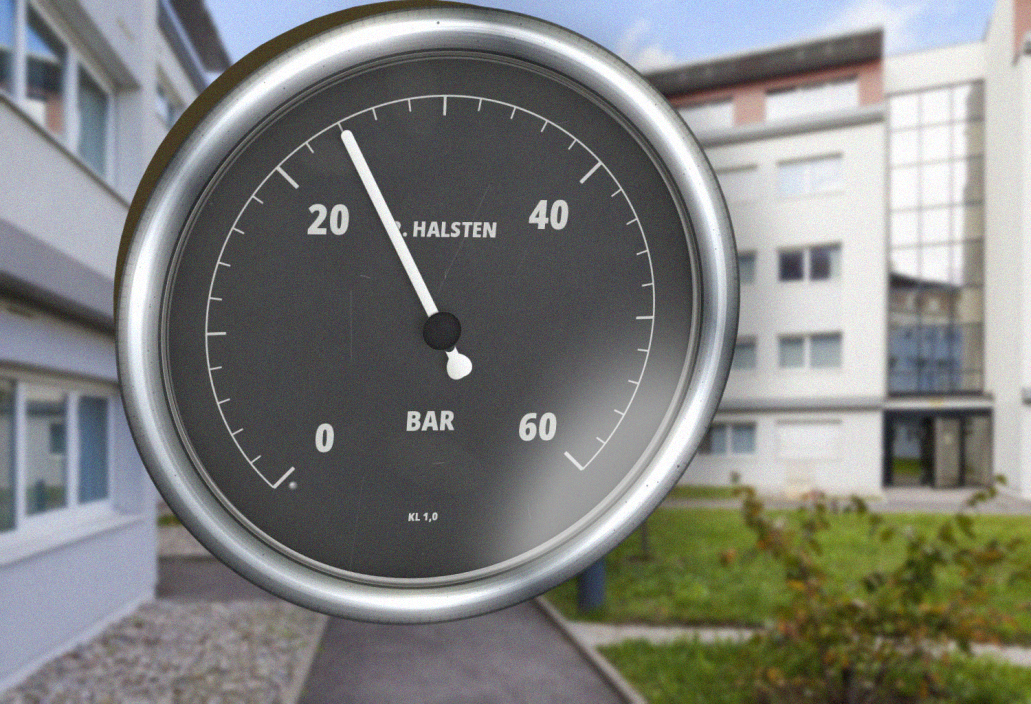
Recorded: 24 bar
